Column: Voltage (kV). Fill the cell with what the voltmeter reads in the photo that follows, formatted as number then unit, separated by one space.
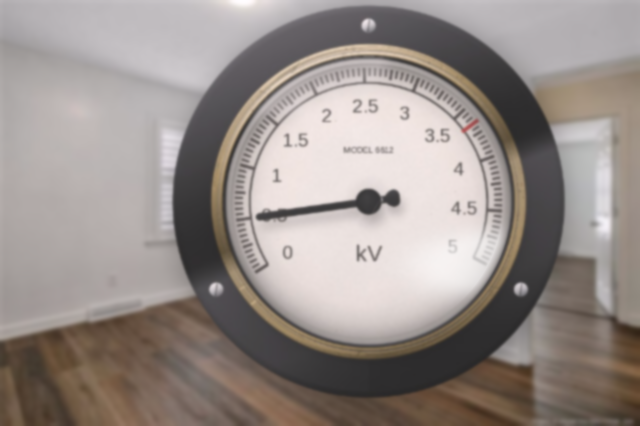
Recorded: 0.5 kV
